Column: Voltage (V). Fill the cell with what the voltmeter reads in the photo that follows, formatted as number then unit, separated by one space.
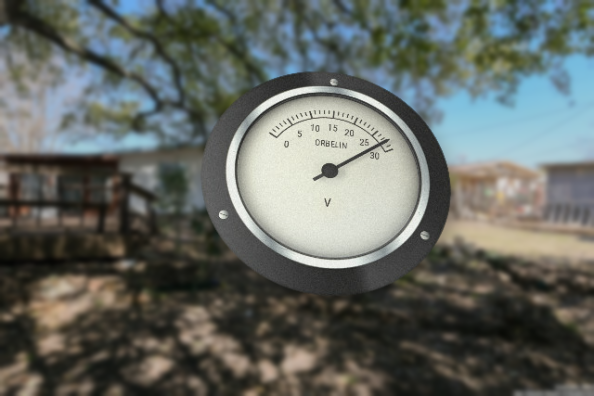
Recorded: 28 V
